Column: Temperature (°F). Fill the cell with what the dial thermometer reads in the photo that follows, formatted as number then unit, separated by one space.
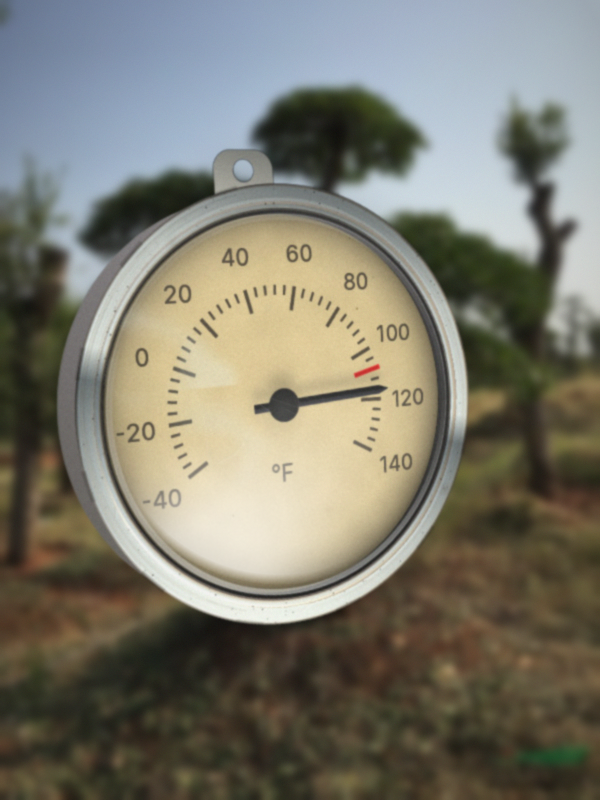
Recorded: 116 °F
